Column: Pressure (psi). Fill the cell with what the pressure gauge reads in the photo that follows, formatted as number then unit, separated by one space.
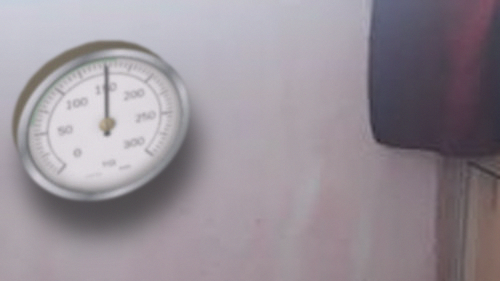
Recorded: 150 psi
